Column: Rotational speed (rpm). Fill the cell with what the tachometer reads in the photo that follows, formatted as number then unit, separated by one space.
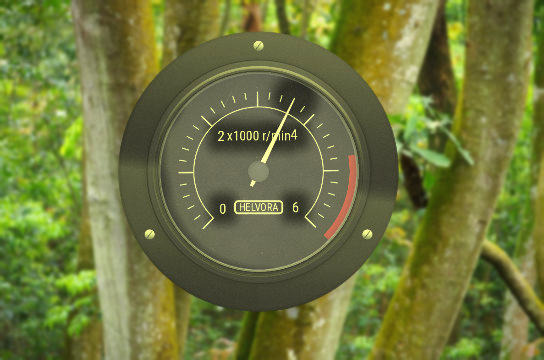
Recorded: 3600 rpm
